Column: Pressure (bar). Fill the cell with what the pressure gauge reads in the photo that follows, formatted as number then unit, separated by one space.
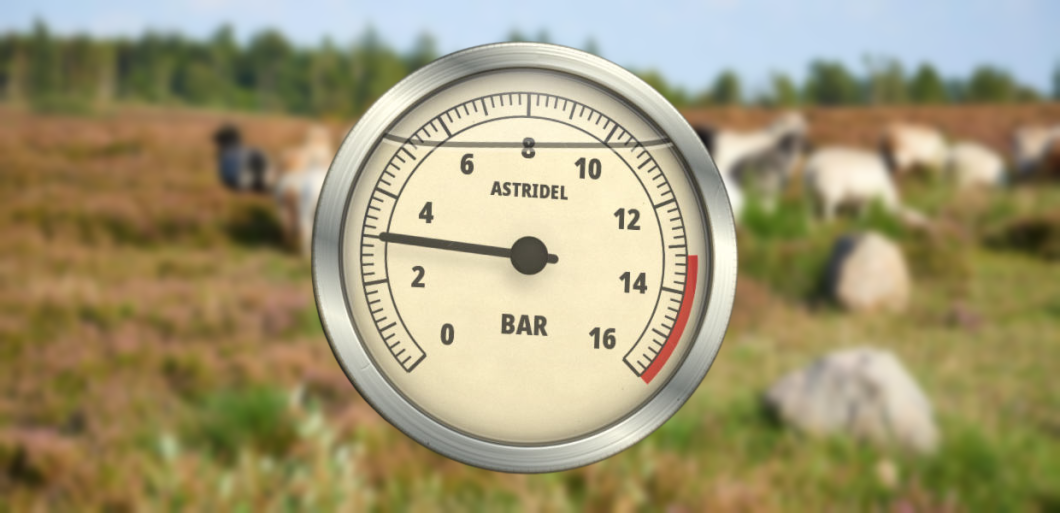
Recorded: 3 bar
